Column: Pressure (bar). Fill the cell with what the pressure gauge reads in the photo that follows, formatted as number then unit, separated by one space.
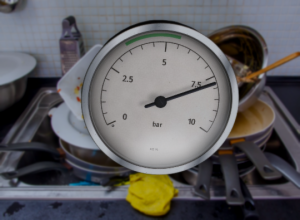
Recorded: 7.75 bar
